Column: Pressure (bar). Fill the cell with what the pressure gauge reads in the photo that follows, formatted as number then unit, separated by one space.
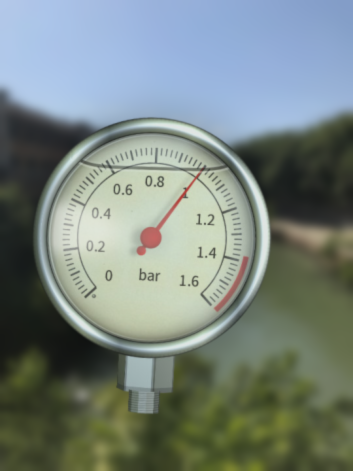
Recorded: 1 bar
